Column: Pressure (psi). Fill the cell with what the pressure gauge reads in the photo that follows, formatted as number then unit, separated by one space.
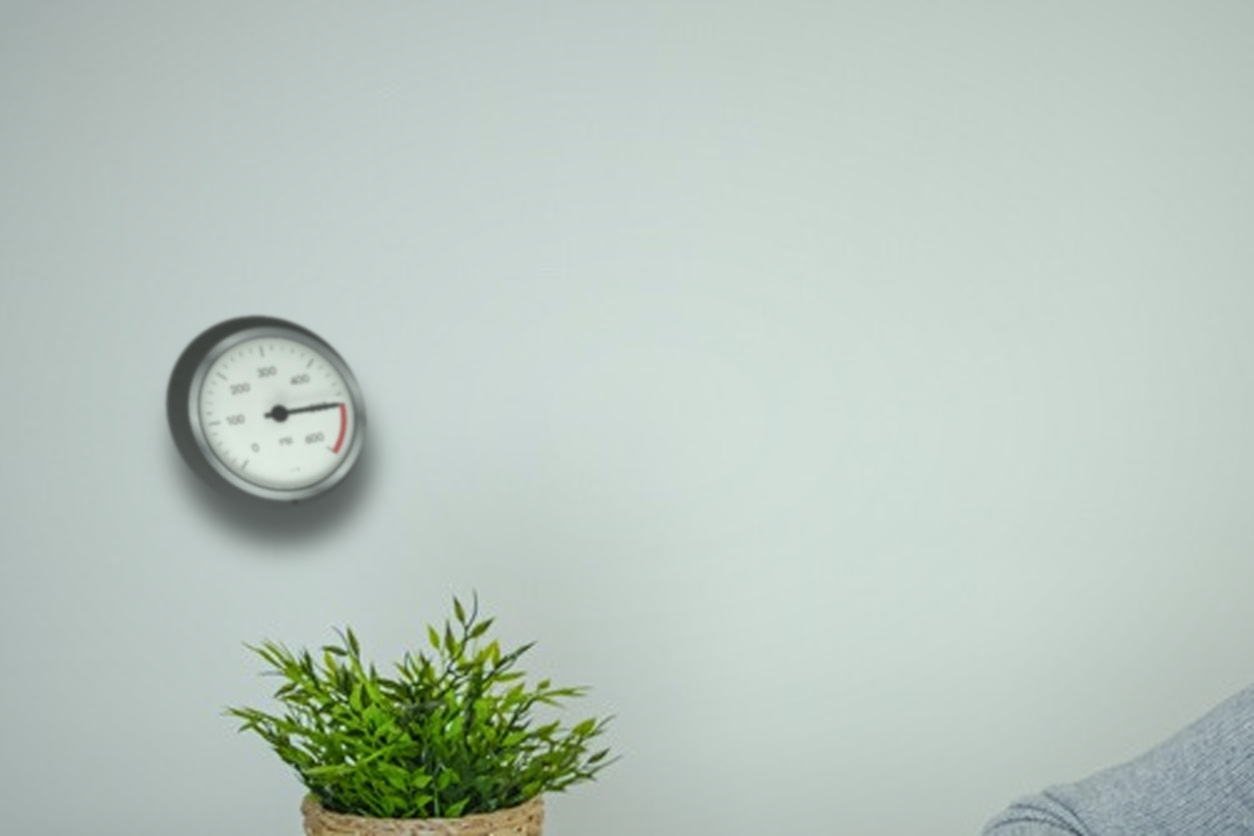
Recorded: 500 psi
